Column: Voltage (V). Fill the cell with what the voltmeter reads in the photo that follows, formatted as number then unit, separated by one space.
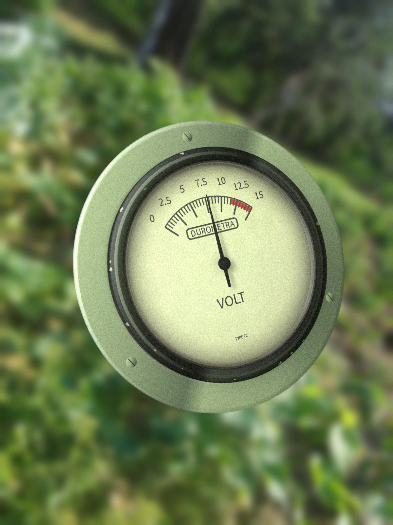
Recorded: 7.5 V
